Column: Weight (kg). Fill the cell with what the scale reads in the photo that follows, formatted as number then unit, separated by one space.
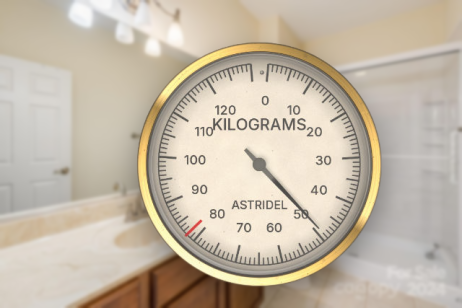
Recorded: 49 kg
